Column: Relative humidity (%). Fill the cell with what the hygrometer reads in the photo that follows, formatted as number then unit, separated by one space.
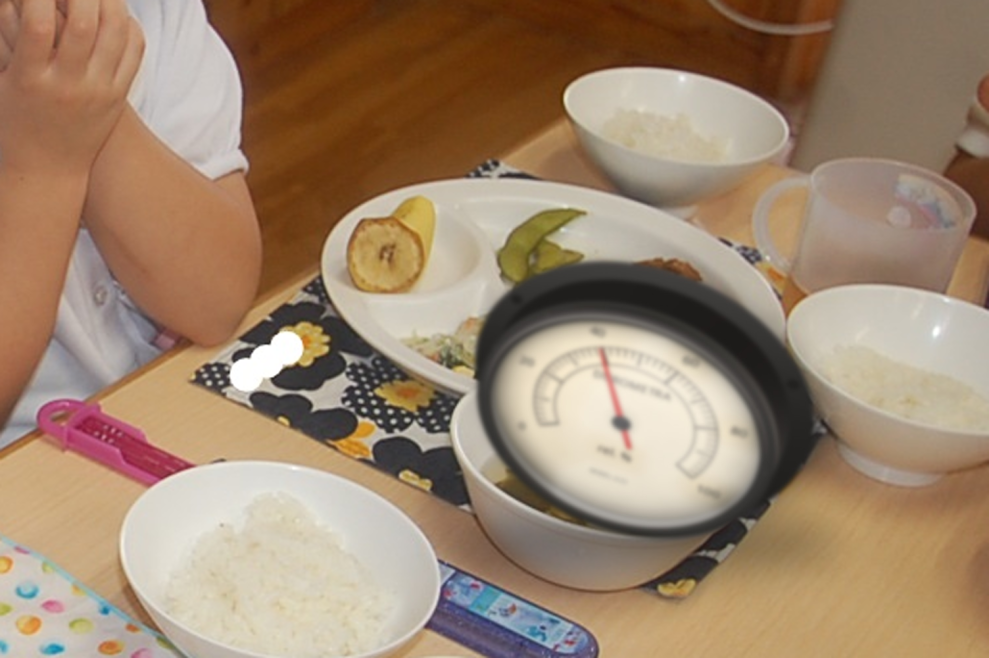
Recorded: 40 %
